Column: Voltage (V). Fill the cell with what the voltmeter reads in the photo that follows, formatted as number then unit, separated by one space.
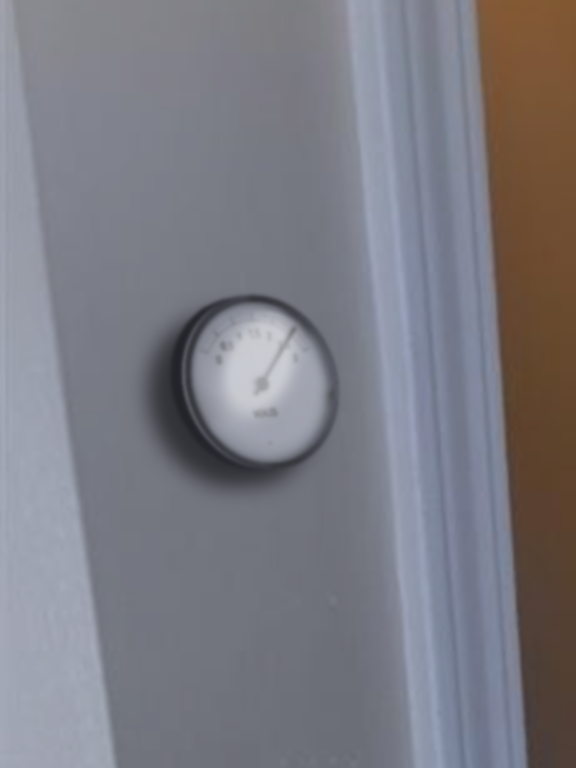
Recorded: 2.5 V
